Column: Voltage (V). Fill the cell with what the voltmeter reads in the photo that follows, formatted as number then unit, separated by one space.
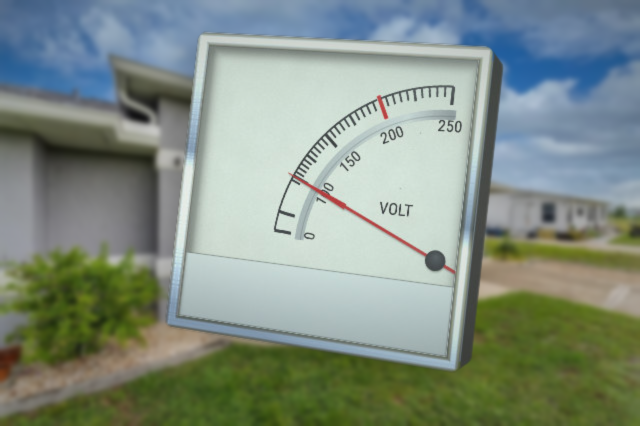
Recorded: 100 V
